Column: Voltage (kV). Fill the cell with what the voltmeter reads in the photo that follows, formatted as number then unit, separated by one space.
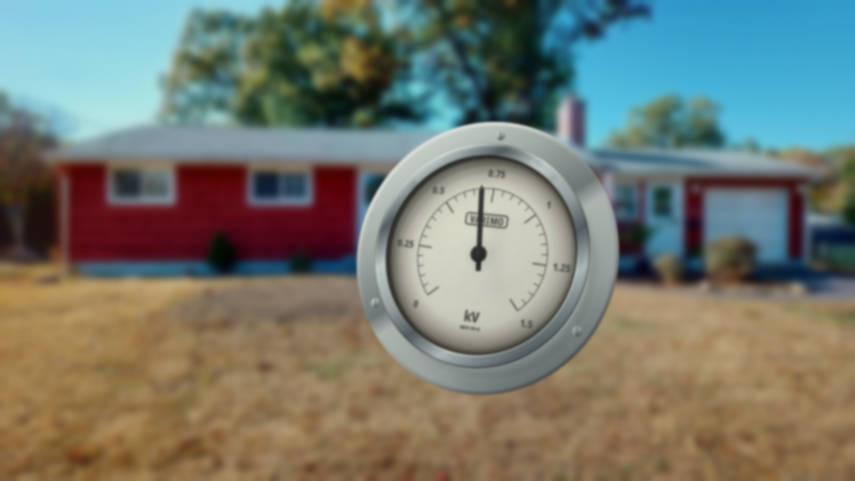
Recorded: 0.7 kV
